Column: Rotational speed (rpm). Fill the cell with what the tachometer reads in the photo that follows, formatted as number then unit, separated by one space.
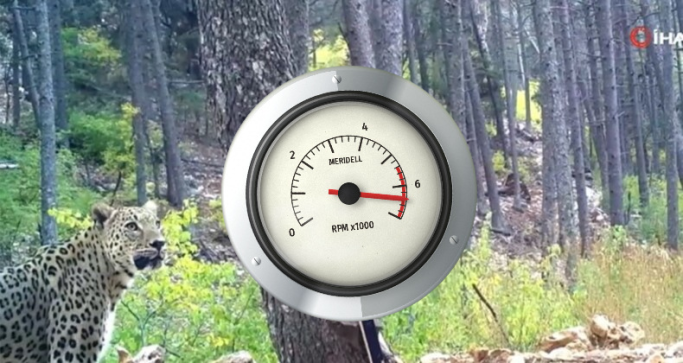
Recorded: 6400 rpm
